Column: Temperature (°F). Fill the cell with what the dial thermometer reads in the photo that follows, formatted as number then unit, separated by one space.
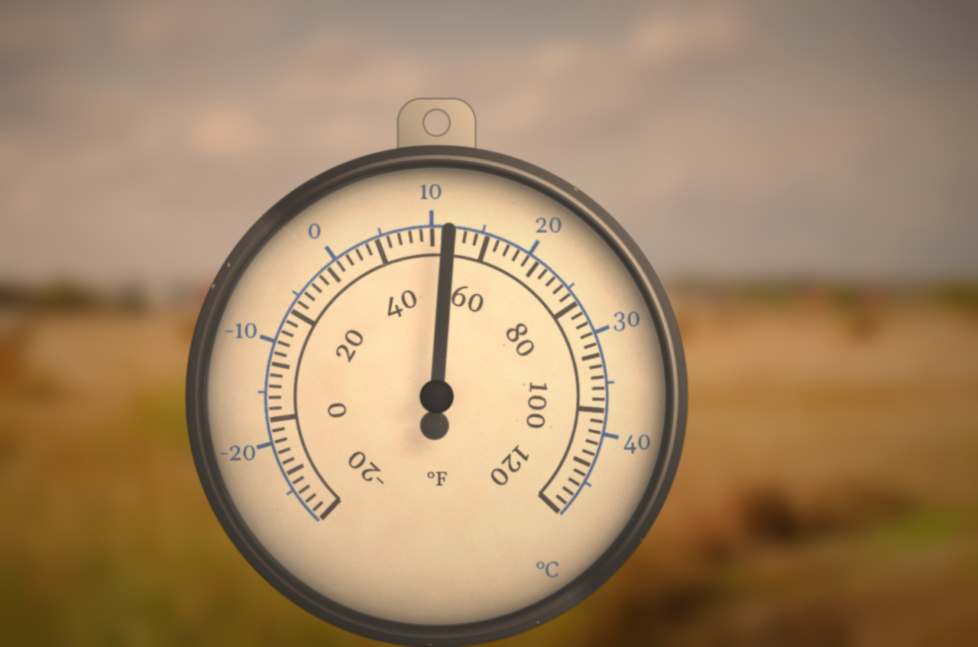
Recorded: 53 °F
